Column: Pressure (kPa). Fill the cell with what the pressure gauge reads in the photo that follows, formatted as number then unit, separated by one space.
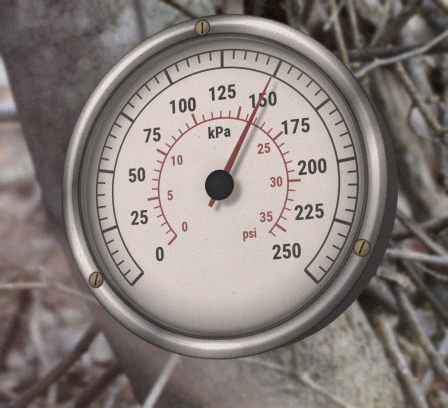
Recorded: 150 kPa
